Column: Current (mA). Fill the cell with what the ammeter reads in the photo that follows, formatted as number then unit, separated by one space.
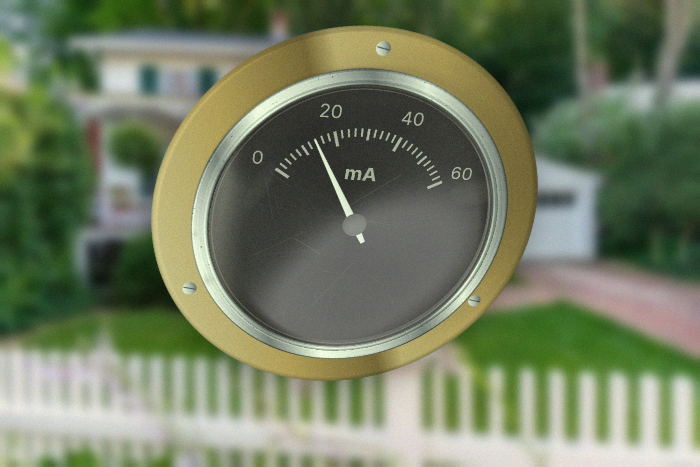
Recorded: 14 mA
